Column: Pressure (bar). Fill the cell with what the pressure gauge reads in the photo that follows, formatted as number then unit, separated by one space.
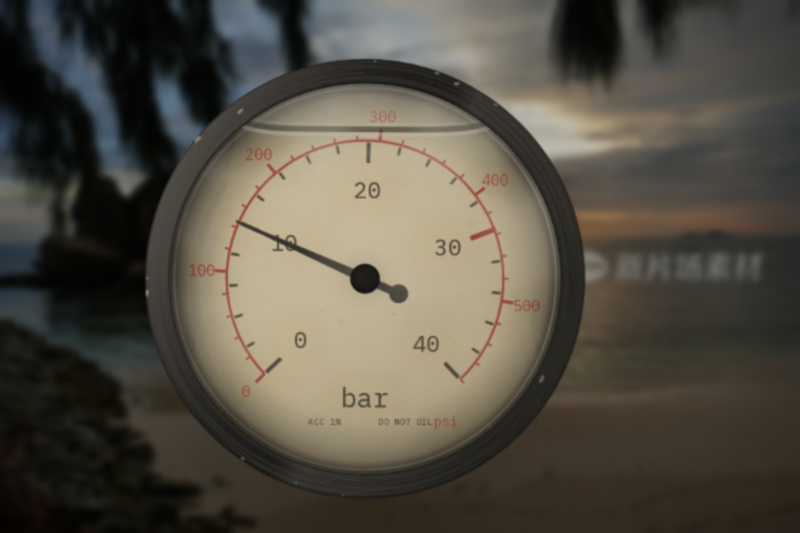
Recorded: 10 bar
